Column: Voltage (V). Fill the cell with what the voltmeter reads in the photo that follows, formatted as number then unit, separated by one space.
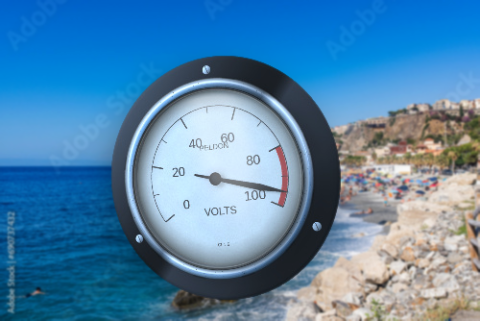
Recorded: 95 V
